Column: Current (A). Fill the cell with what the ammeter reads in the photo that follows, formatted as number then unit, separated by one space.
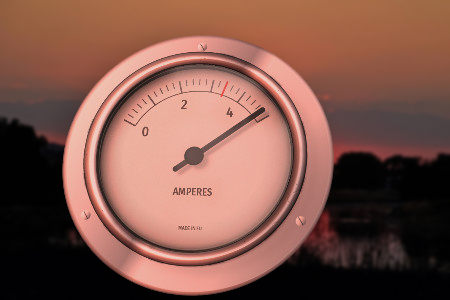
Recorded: 4.8 A
